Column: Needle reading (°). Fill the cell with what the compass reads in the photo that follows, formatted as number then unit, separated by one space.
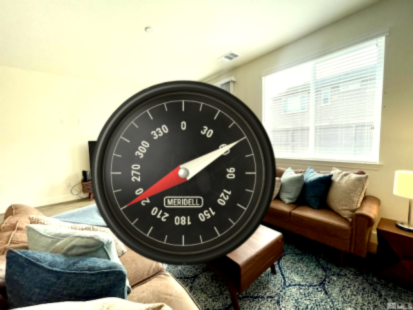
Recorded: 240 °
